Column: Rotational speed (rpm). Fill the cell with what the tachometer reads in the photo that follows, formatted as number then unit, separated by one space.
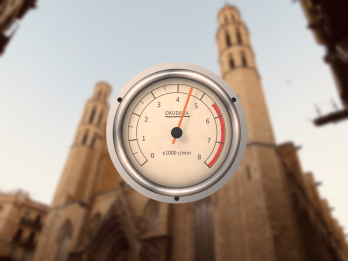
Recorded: 4500 rpm
